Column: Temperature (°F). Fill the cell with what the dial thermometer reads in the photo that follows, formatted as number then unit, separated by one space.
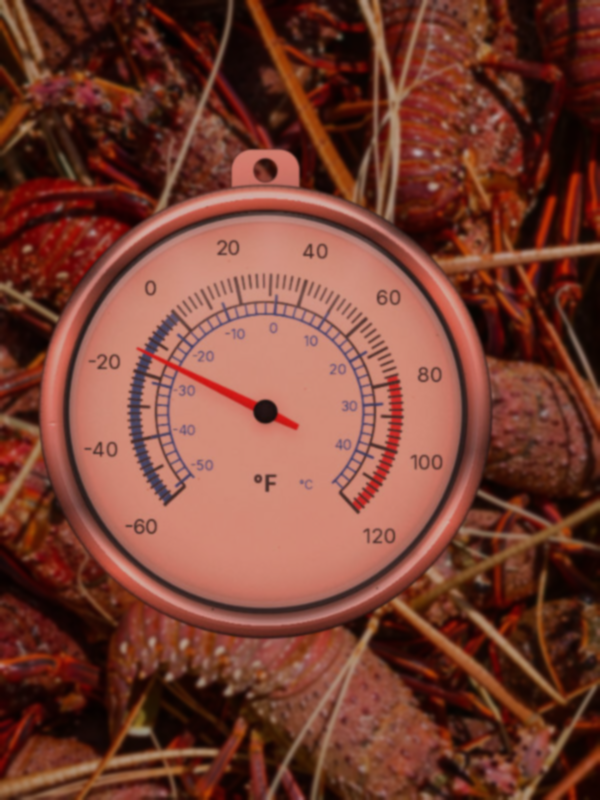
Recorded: -14 °F
